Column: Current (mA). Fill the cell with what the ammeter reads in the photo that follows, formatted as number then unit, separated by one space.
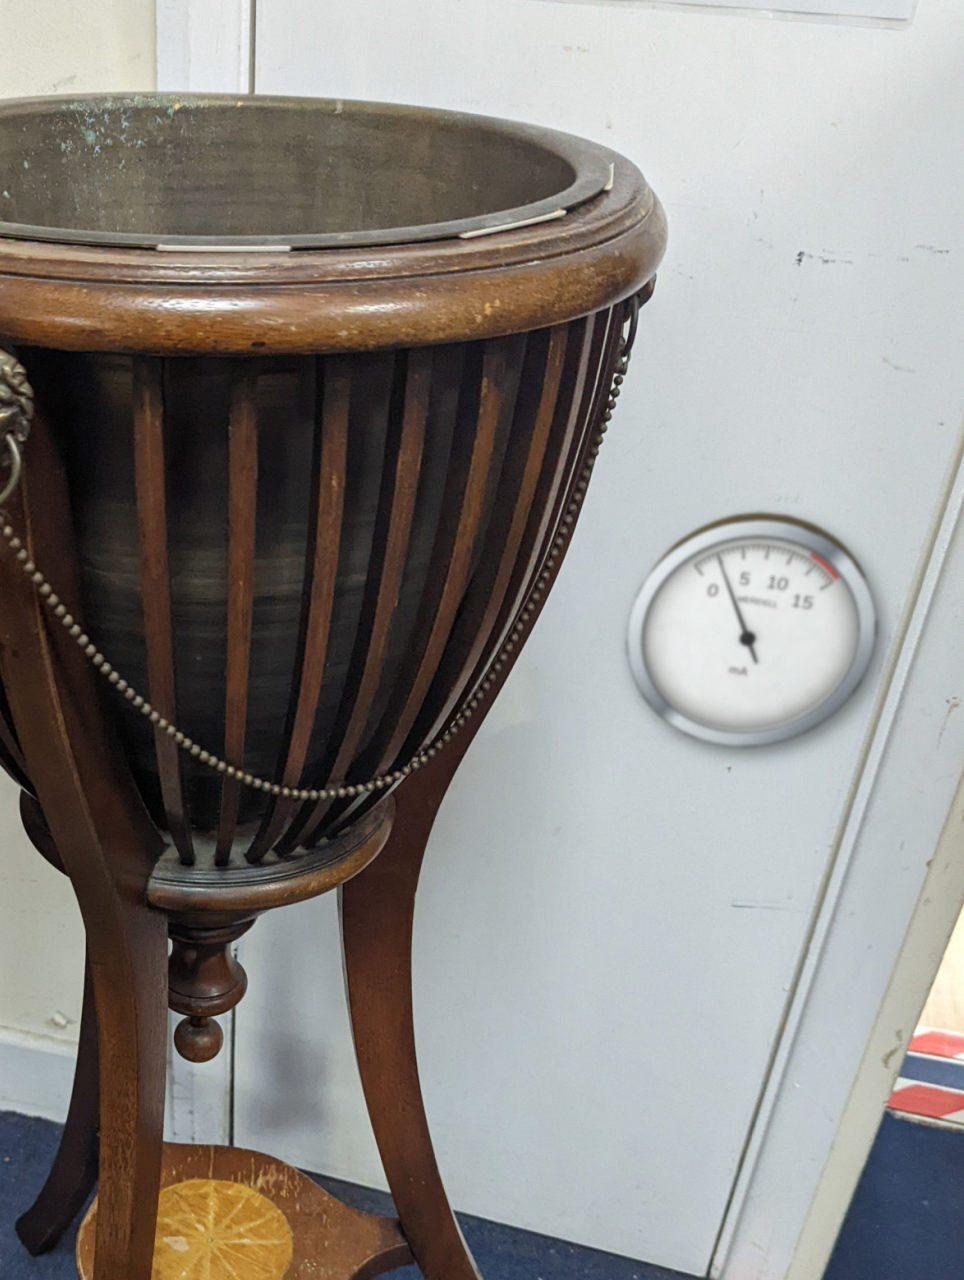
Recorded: 2.5 mA
